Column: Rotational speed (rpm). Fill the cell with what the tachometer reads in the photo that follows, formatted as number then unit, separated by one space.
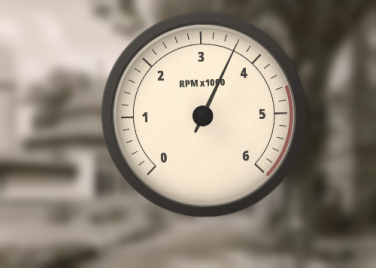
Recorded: 3600 rpm
